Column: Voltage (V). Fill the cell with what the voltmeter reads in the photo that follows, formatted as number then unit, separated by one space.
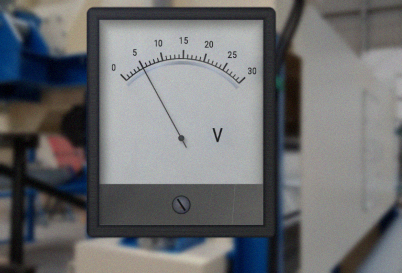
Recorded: 5 V
